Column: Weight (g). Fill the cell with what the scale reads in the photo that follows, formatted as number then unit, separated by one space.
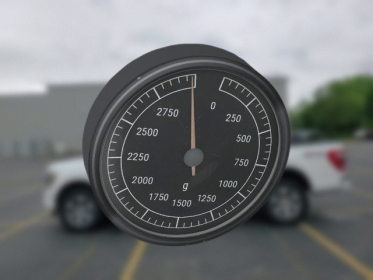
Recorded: 2975 g
